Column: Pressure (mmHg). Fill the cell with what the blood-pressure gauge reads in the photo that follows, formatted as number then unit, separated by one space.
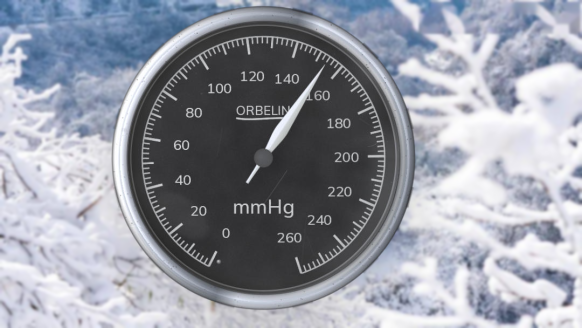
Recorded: 154 mmHg
